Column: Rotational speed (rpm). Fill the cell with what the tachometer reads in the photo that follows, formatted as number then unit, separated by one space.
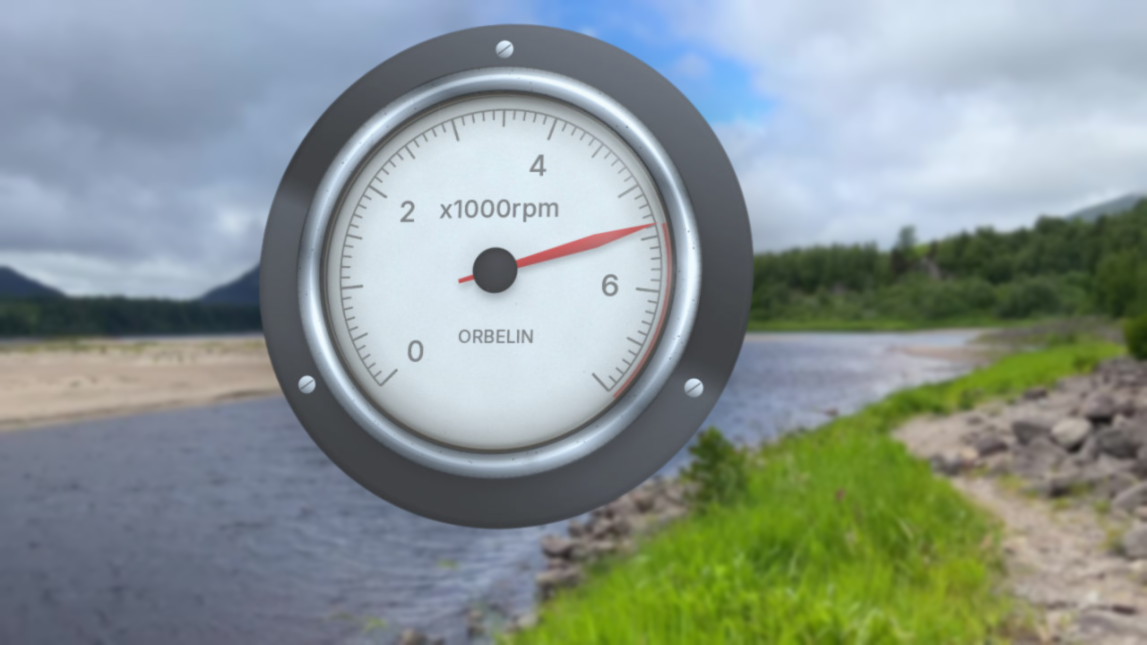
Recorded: 5400 rpm
